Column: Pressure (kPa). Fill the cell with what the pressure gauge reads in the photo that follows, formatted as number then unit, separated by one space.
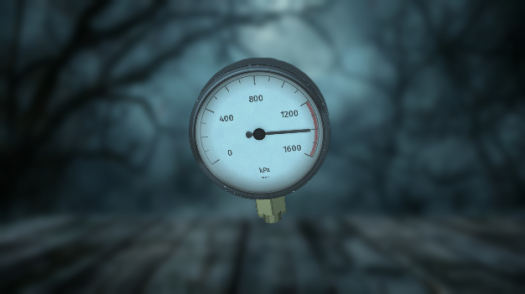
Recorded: 1400 kPa
